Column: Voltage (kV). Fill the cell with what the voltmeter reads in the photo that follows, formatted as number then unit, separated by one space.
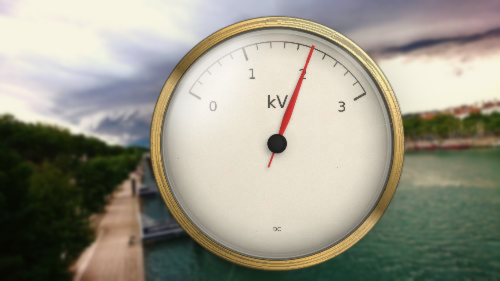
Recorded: 2 kV
